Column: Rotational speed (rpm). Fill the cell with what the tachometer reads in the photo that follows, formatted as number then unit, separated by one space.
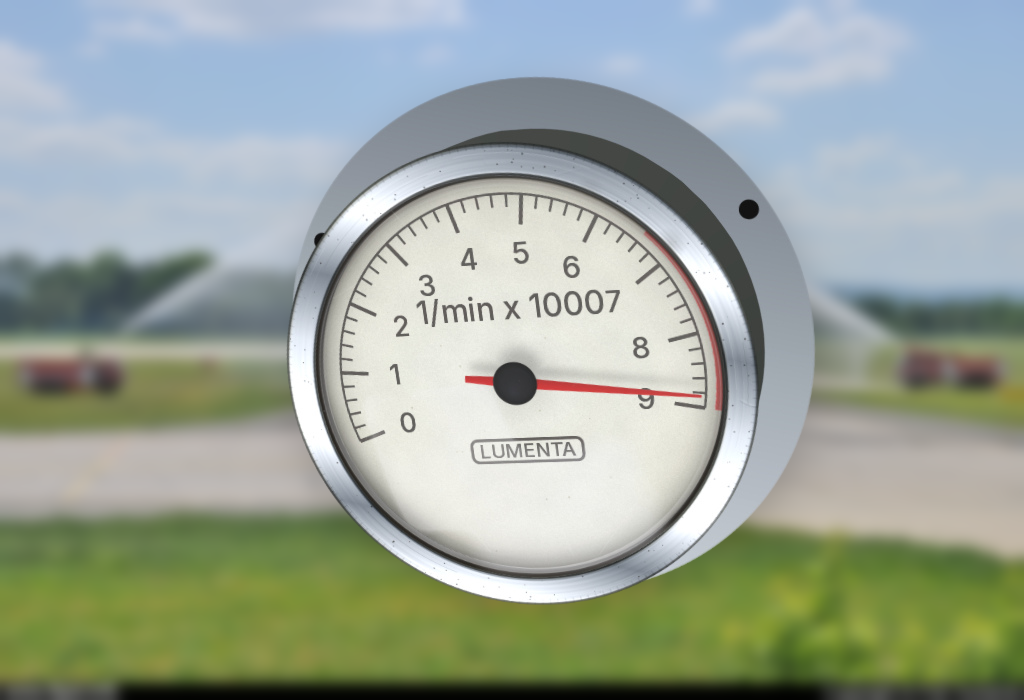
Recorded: 8800 rpm
